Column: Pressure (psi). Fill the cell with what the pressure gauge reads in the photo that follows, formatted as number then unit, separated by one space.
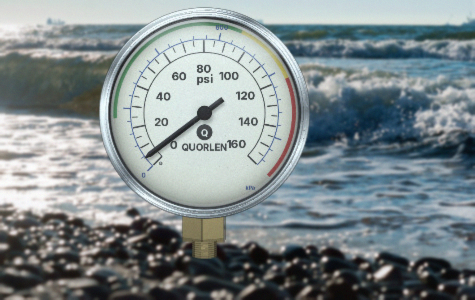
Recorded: 5 psi
